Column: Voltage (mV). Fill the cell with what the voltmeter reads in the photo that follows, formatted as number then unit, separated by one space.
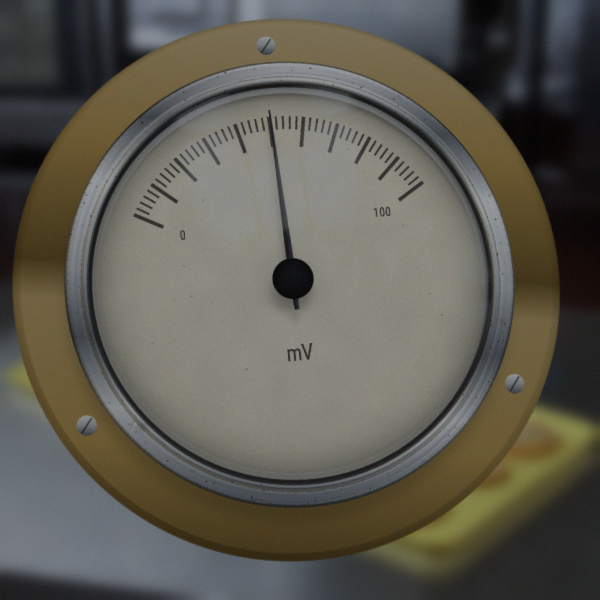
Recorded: 50 mV
